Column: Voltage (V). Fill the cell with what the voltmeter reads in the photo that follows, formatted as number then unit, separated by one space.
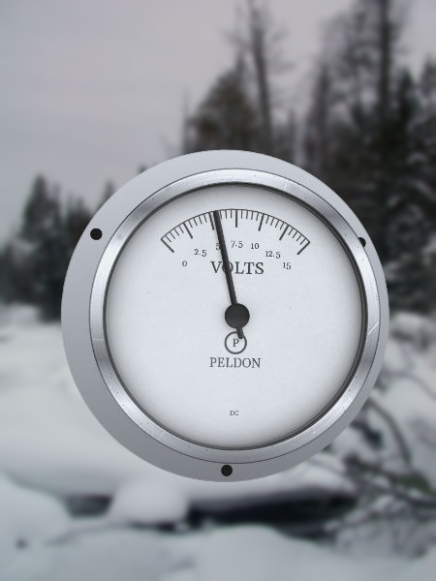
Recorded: 5.5 V
